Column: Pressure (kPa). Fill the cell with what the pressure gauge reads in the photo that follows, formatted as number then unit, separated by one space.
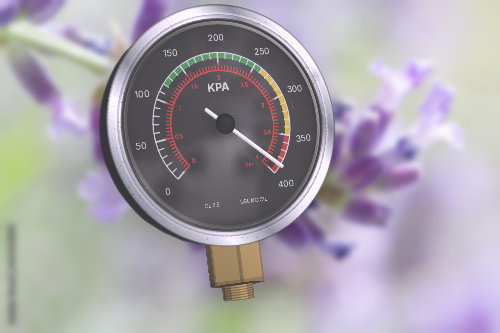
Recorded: 390 kPa
